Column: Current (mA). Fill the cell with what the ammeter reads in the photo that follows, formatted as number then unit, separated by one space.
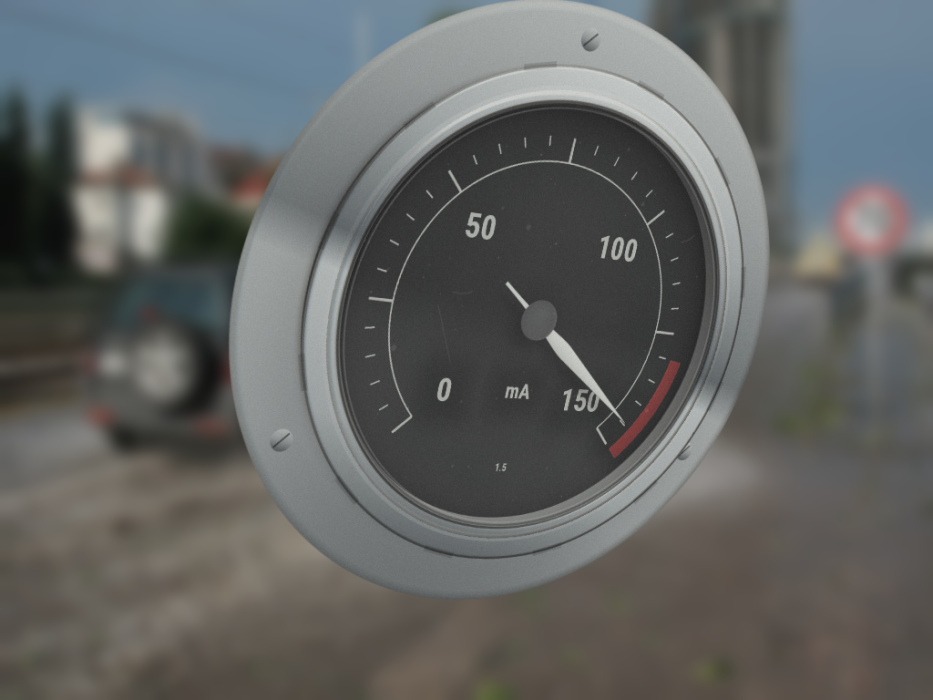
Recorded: 145 mA
